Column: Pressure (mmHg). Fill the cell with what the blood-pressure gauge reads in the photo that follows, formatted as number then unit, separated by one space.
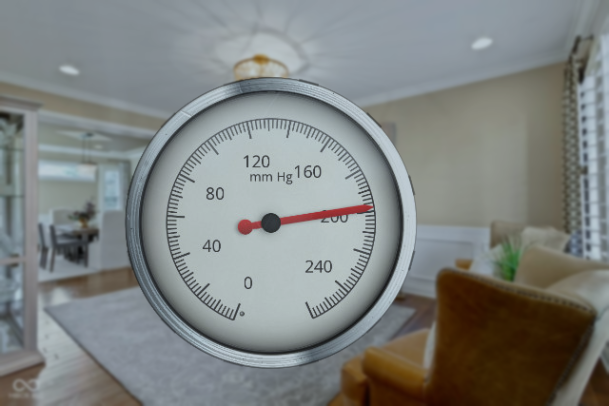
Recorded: 198 mmHg
